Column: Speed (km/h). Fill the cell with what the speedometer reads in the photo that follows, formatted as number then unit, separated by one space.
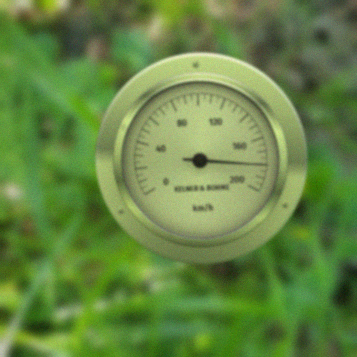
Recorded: 180 km/h
